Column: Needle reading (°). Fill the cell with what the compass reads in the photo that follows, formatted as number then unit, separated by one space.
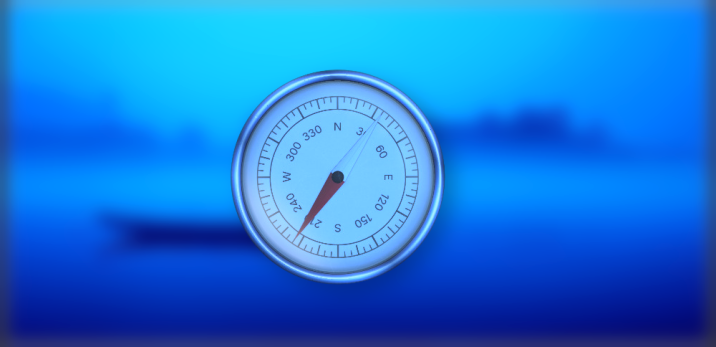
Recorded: 215 °
